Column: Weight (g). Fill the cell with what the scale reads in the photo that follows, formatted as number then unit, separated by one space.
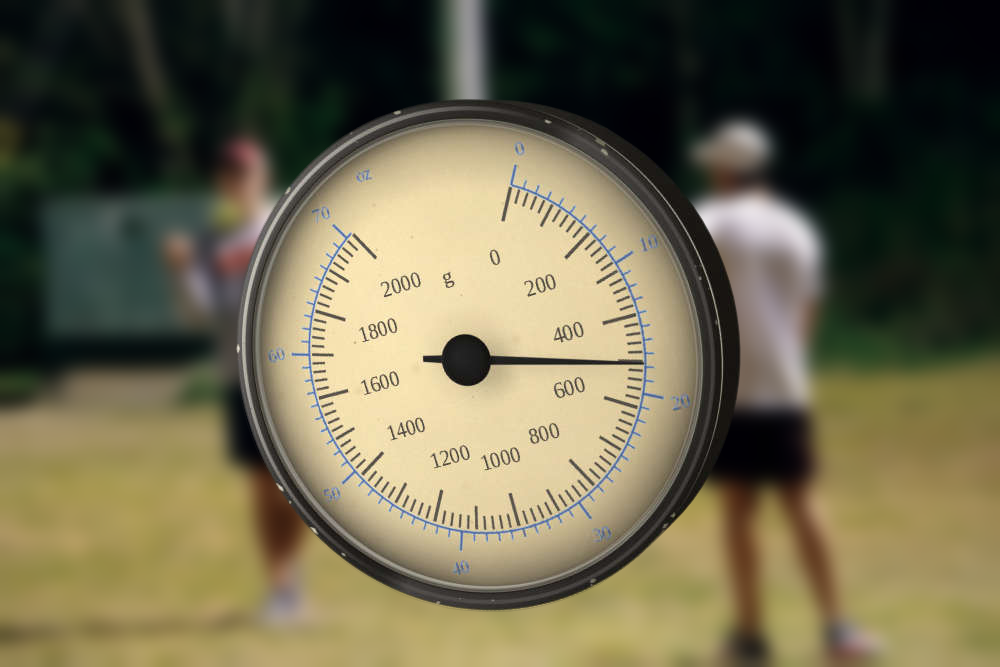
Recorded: 500 g
